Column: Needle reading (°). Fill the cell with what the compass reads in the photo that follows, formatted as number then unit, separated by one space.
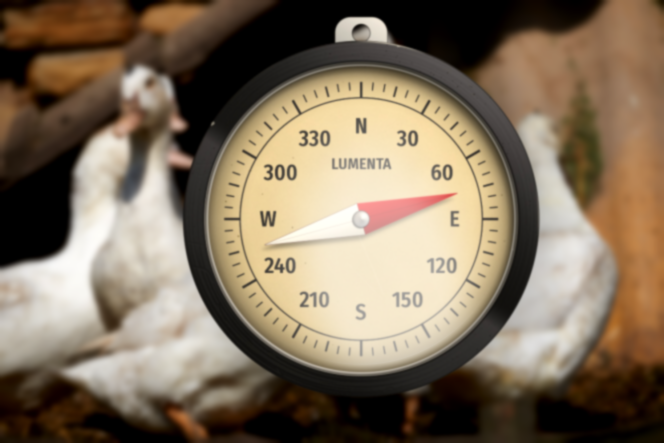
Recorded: 75 °
